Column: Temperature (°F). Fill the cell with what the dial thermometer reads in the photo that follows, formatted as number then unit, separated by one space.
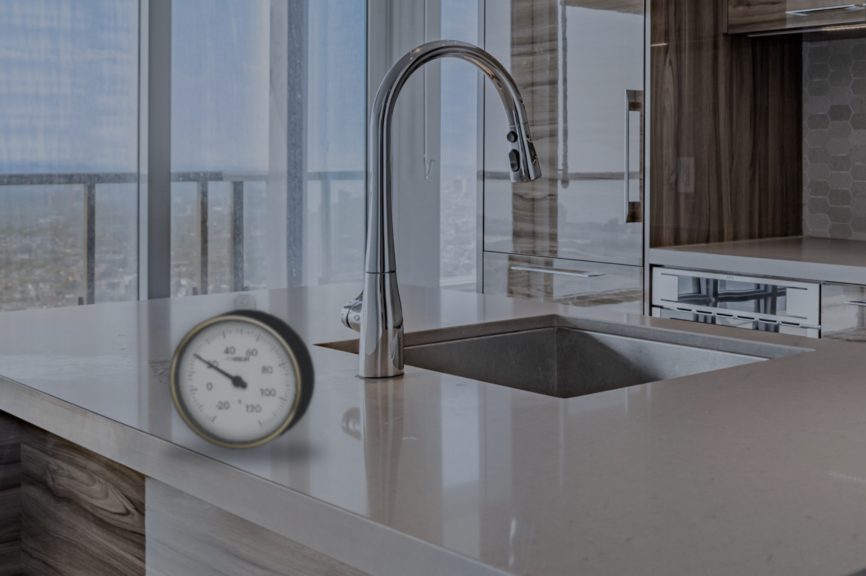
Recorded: 20 °F
